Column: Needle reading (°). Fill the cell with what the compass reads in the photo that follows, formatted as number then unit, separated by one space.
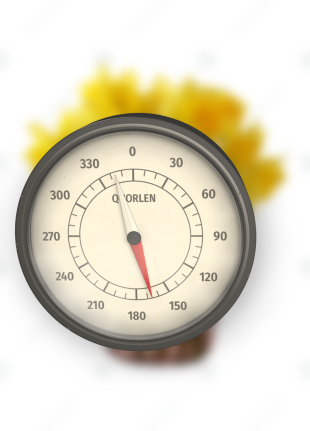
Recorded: 165 °
